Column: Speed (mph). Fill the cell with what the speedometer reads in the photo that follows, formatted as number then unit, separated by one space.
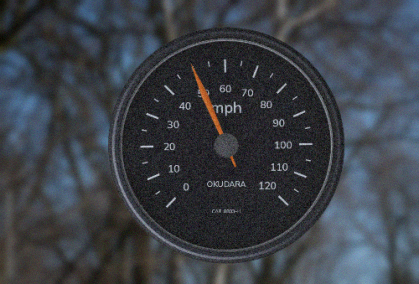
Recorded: 50 mph
